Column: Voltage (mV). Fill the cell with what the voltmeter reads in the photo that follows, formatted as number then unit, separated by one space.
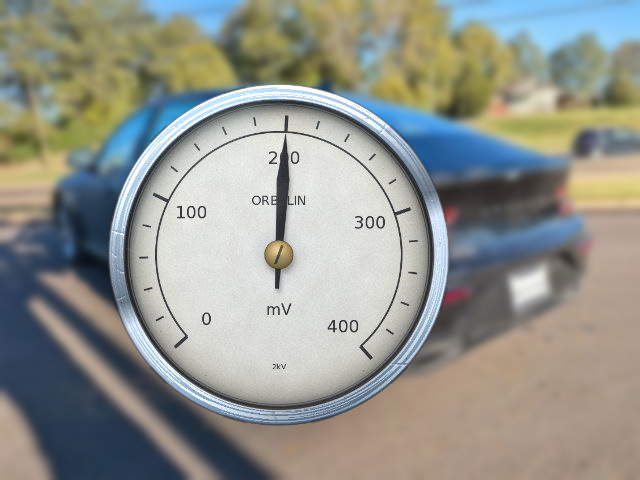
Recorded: 200 mV
